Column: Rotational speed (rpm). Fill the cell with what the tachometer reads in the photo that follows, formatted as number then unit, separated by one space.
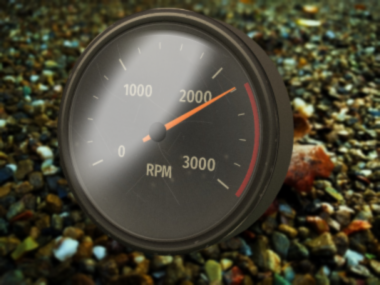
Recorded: 2200 rpm
